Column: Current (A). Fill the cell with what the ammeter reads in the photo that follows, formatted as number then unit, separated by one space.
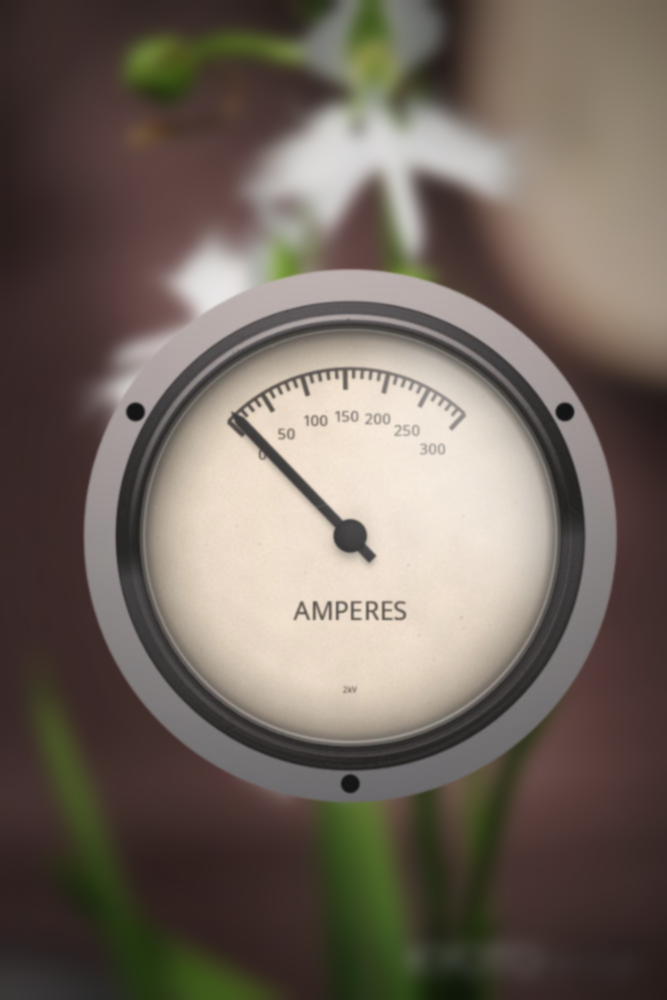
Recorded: 10 A
